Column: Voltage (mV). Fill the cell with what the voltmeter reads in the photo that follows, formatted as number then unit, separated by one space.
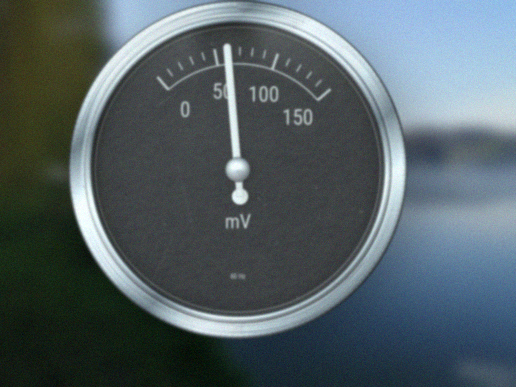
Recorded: 60 mV
